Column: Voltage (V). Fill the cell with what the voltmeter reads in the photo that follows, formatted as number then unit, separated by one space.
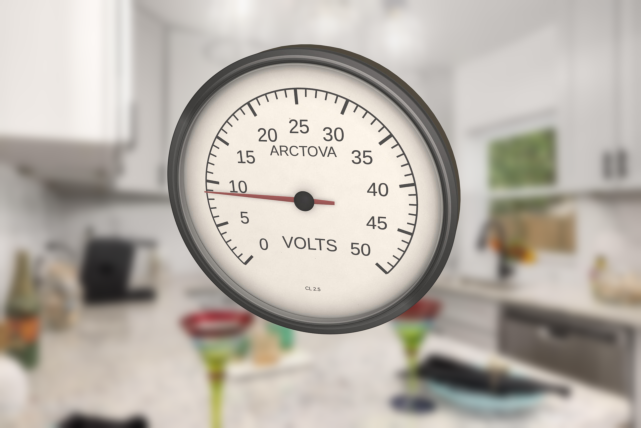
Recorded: 9 V
